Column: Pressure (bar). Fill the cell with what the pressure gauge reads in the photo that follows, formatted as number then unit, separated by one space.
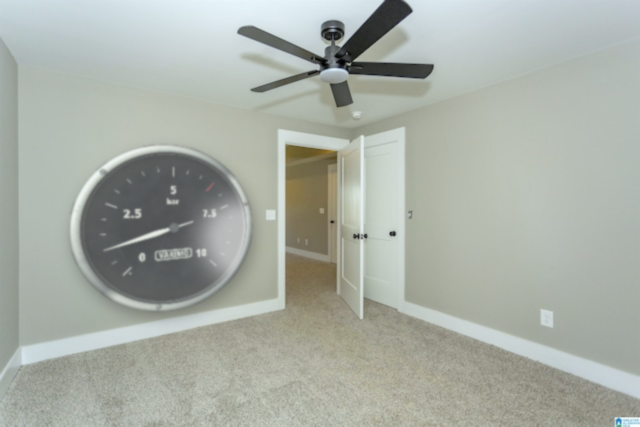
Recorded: 1 bar
